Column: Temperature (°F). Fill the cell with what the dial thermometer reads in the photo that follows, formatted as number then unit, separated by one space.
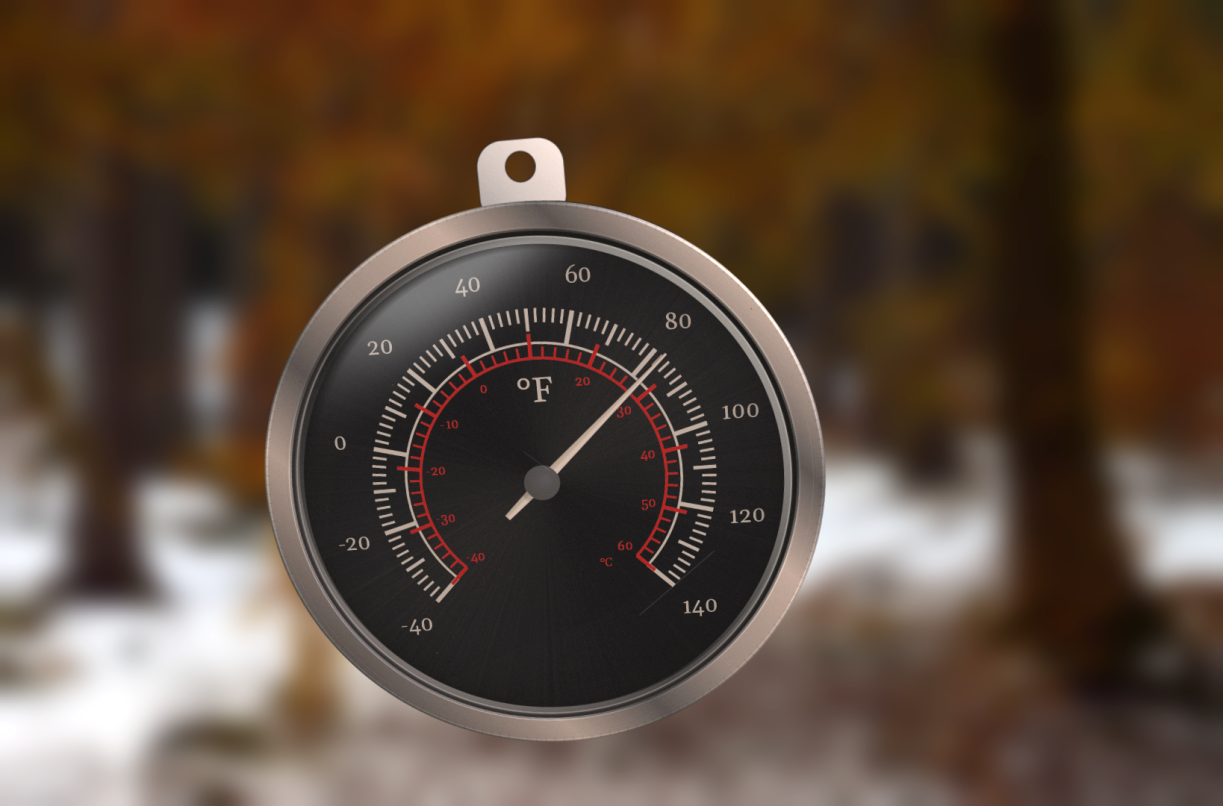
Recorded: 82 °F
